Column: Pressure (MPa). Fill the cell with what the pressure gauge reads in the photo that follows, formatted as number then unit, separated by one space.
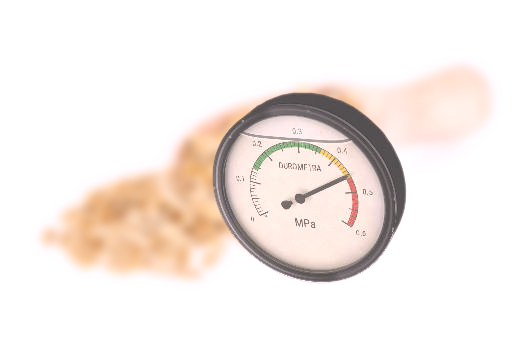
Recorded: 0.45 MPa
